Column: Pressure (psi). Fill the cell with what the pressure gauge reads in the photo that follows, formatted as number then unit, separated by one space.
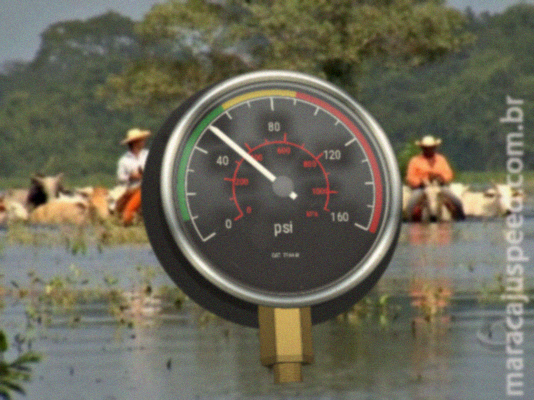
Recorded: 50 psi
